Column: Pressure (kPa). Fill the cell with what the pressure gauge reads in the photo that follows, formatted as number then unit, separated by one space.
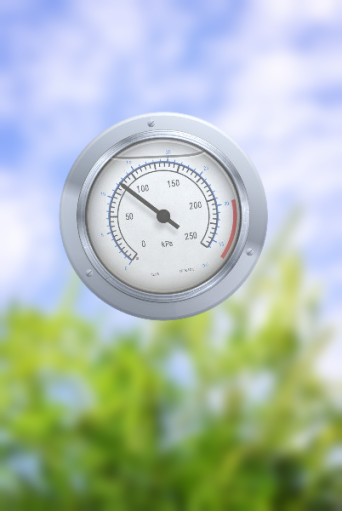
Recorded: 85 kPa
